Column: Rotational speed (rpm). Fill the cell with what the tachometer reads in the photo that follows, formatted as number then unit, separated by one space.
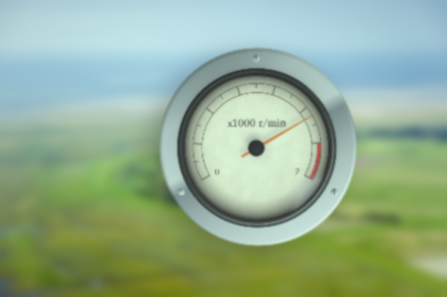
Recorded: 5250 rpm
